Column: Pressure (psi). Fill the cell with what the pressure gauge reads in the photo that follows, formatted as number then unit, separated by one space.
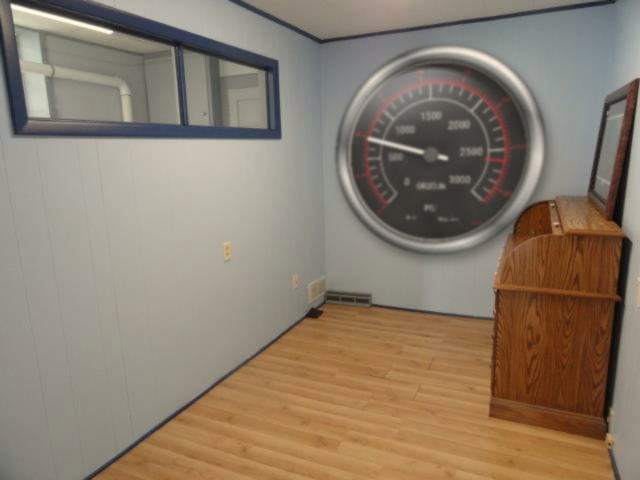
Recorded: 700 psi
